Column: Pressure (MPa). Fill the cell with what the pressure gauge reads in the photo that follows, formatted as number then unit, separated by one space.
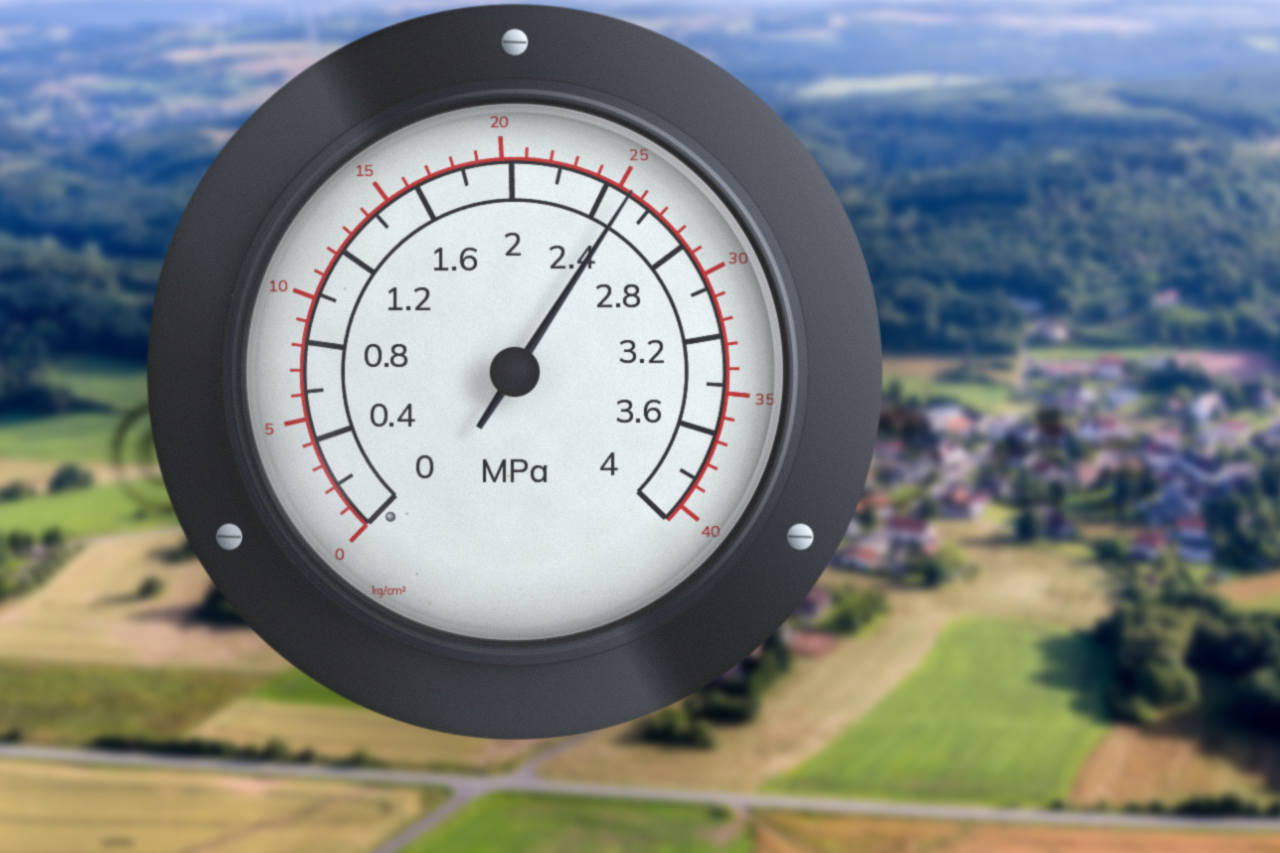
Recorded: 2.5 MPa
